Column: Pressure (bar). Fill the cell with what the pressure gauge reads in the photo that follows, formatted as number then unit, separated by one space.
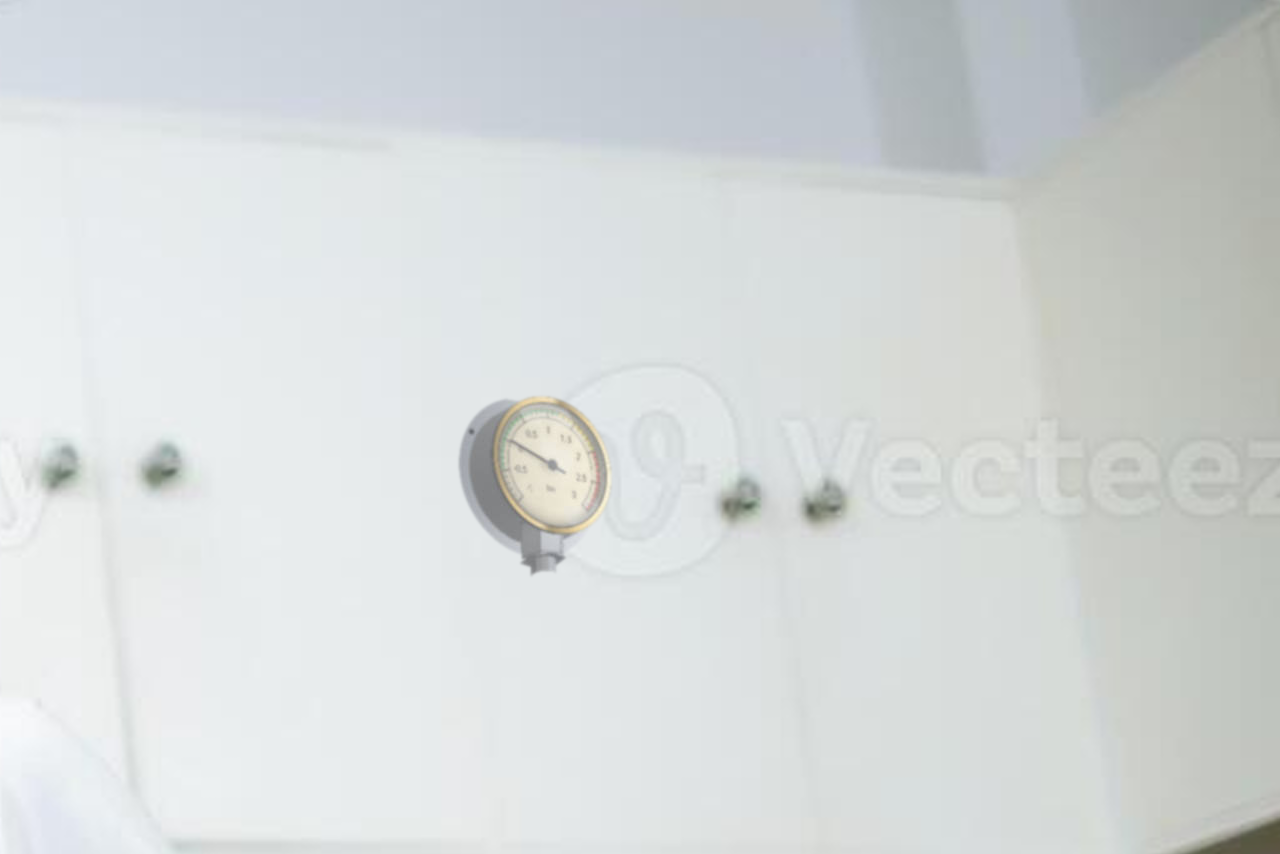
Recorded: 0 bar
